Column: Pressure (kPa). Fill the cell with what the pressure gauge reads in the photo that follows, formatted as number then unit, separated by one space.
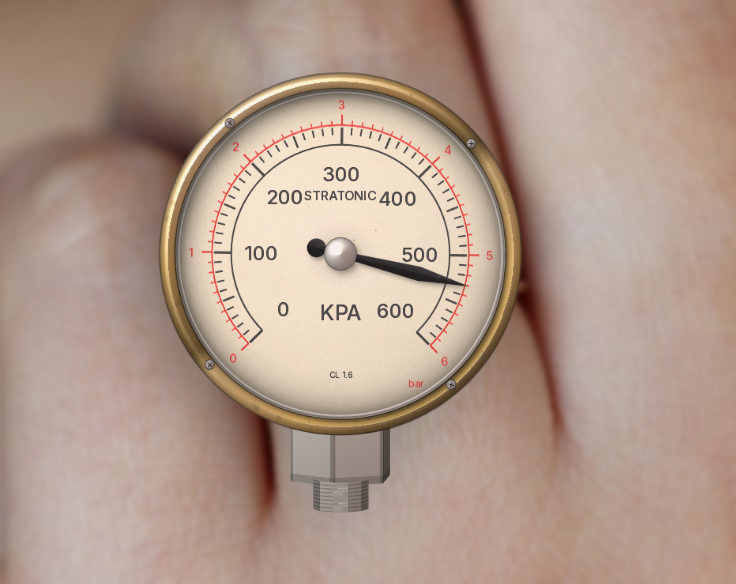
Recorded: 530 kPa
